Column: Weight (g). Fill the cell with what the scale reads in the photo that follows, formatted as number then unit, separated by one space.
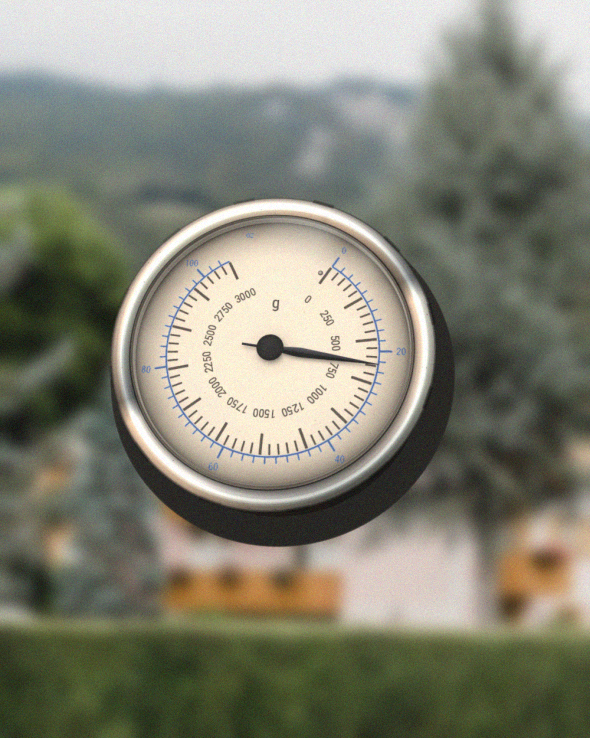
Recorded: 650 g
